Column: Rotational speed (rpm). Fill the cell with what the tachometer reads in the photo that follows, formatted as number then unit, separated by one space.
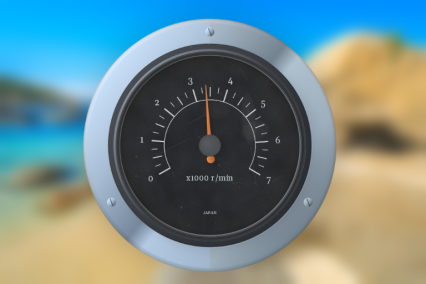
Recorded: 3375 rpm
